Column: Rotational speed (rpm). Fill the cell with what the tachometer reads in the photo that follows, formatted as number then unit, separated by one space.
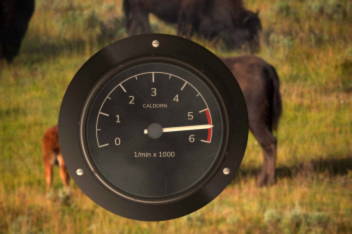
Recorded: 5500 rpm
